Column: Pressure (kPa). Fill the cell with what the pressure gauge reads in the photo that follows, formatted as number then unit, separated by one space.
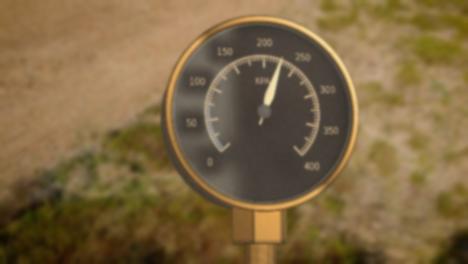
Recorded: 225 kPa
